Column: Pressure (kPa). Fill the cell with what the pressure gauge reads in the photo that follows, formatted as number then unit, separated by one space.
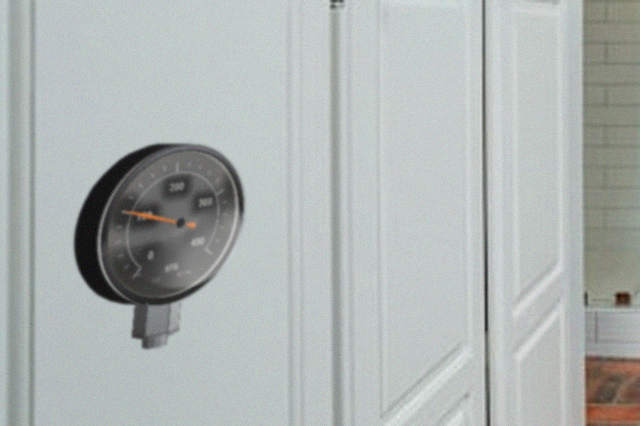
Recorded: 100 kPa
